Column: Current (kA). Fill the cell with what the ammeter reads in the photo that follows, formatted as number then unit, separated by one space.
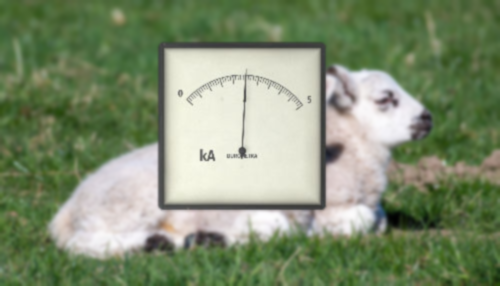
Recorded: 2.5 kA
